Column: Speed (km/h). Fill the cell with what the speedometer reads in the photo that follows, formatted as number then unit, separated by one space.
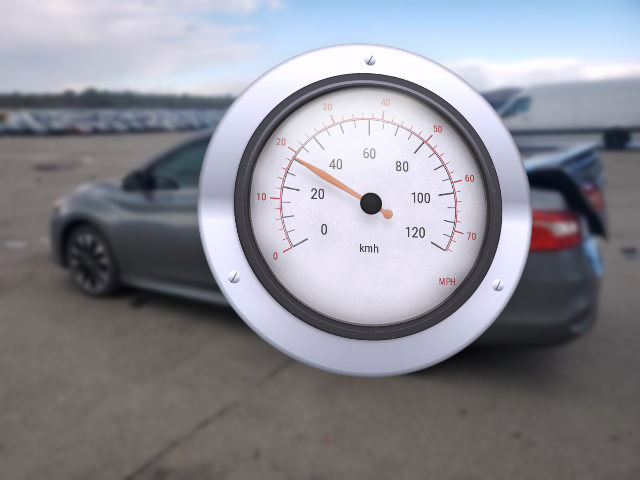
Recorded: 30 km/h
